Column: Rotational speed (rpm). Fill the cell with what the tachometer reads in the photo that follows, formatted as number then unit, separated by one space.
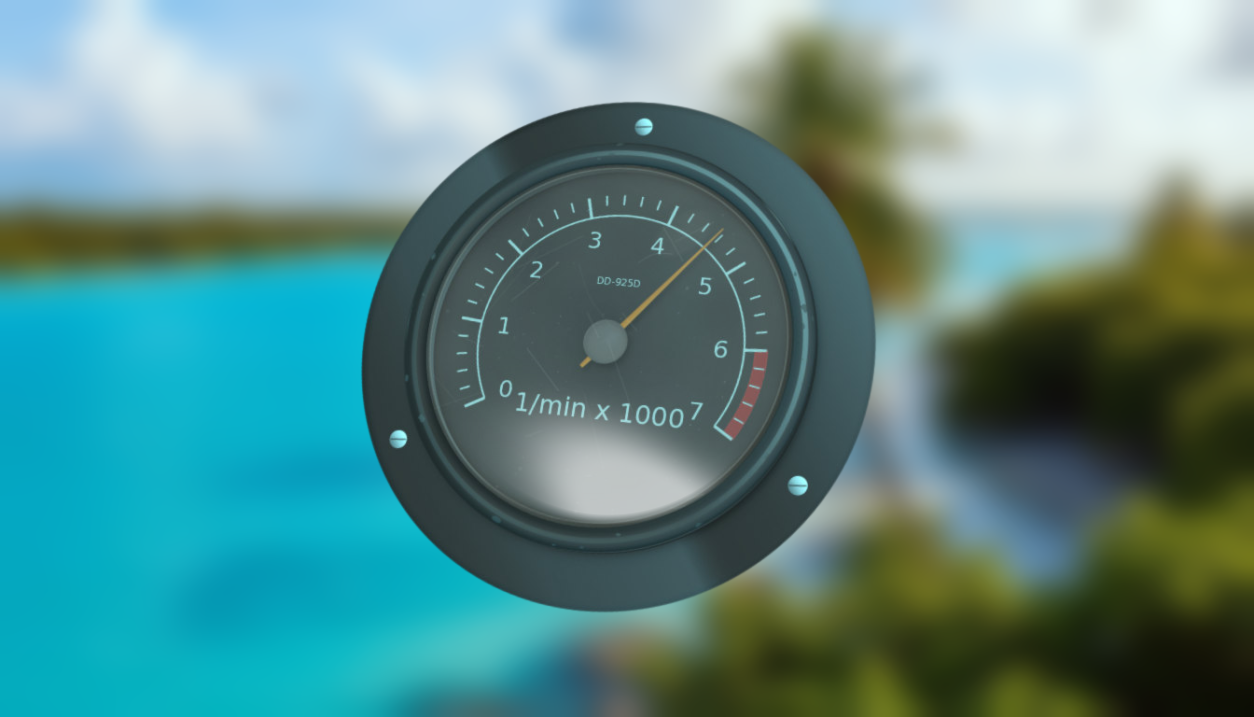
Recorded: 4600 rpm
